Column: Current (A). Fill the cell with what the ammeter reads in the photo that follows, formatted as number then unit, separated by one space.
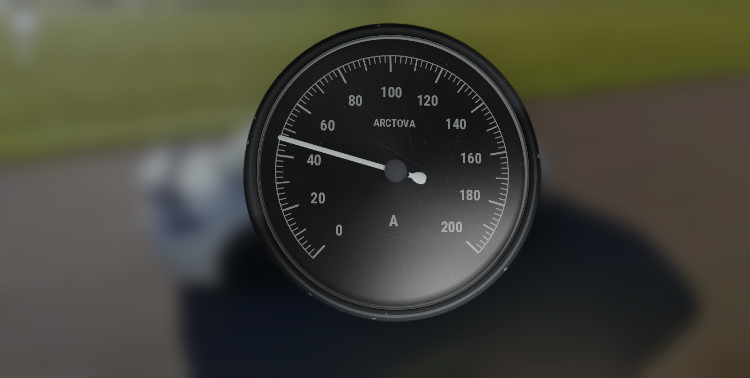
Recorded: 46 A
